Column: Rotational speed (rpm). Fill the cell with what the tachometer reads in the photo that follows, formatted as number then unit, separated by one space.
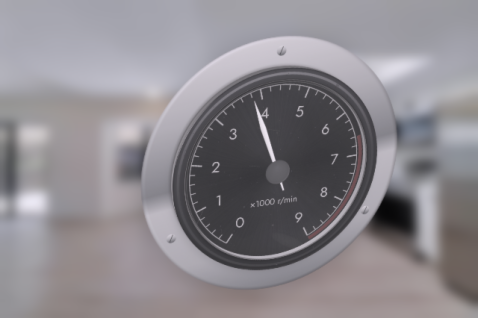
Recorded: 3800 rpm
